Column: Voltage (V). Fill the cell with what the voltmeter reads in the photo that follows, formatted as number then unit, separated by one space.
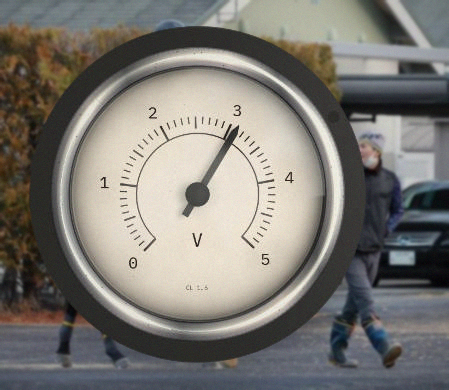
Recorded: 3.1 V
